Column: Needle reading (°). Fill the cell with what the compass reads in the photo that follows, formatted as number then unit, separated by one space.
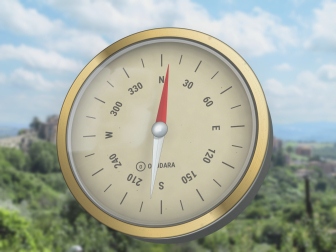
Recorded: 7.5 °
